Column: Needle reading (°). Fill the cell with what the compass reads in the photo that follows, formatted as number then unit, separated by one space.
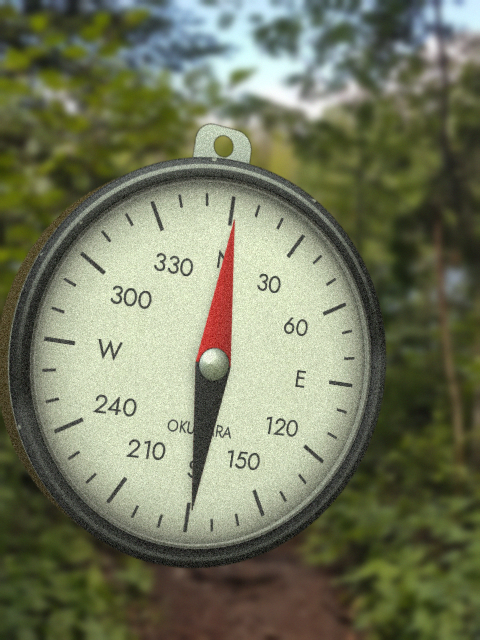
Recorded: 0 °
